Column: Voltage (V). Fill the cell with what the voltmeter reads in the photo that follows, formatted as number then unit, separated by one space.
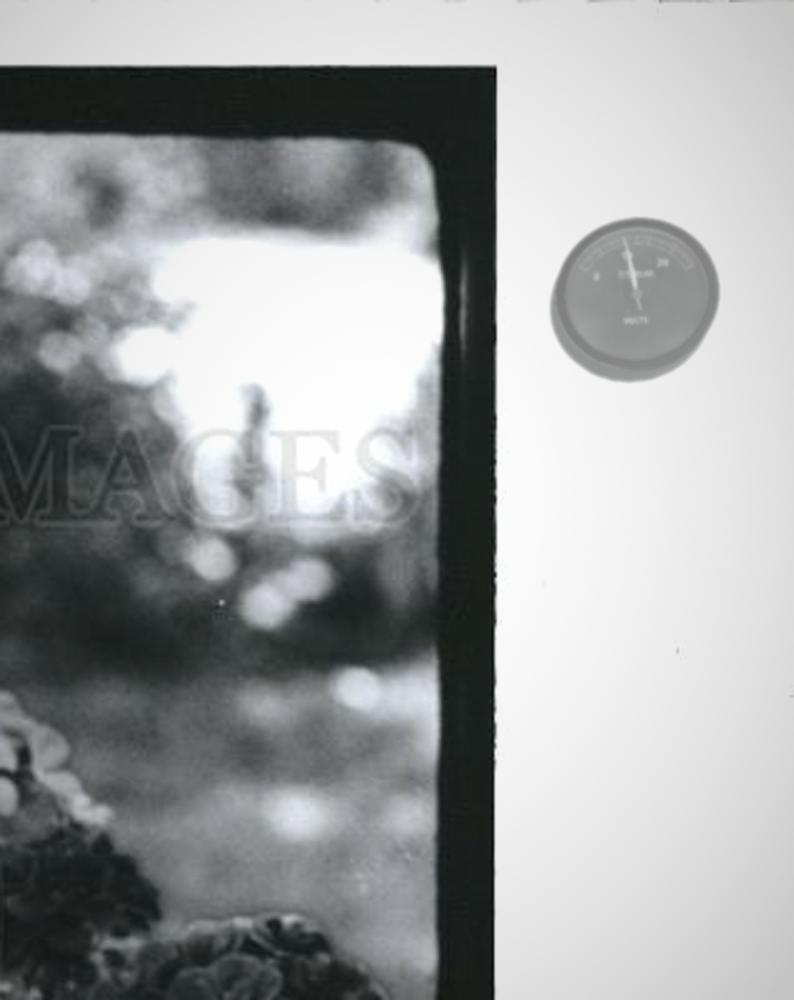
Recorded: 10 V
